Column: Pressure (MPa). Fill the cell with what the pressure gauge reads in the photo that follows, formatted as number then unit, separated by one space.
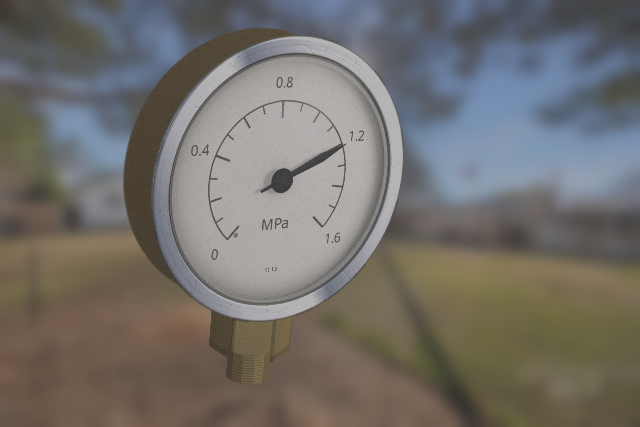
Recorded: 1.2 MPa
